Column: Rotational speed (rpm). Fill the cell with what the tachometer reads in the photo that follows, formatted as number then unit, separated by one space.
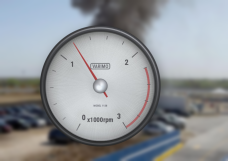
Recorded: 1200 rpm
